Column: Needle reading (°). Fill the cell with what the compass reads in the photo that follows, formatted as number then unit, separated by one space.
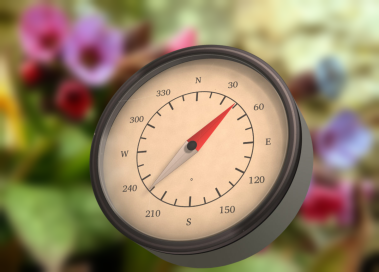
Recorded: 45 °
